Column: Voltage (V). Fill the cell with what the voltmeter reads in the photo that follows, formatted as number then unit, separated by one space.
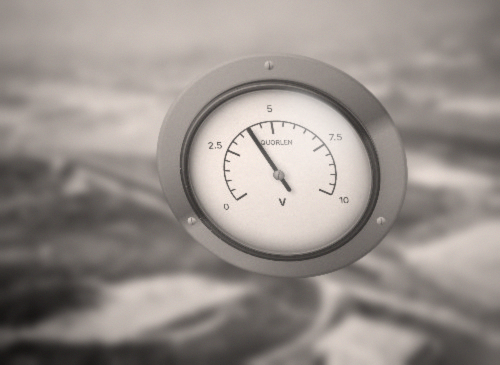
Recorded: 4 V
